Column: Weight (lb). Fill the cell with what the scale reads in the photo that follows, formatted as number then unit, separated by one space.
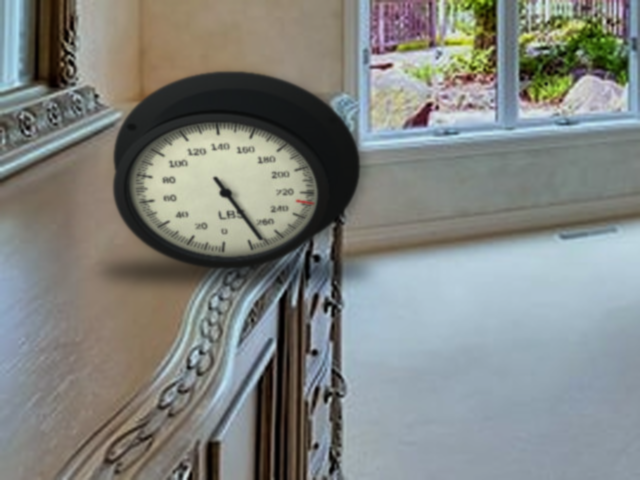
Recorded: 270 lb
